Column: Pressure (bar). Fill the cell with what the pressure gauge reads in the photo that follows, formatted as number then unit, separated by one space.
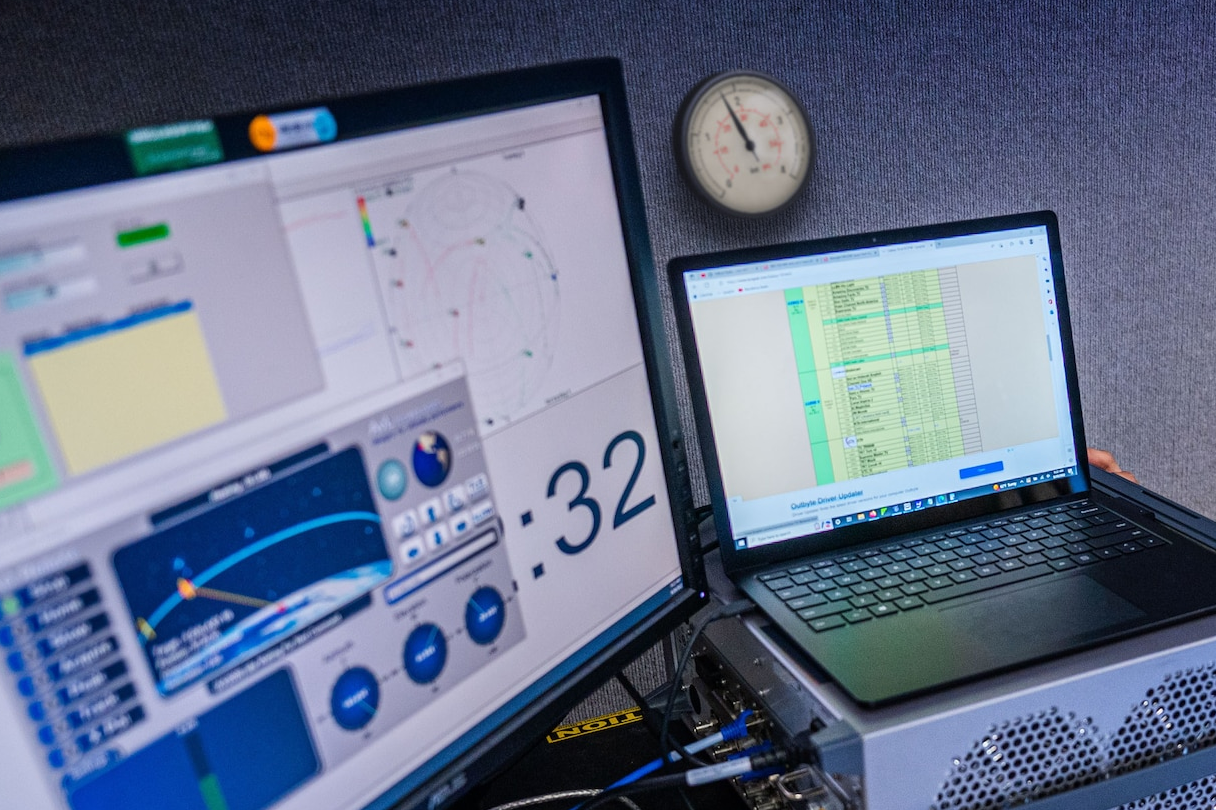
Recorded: 1.75 bar
